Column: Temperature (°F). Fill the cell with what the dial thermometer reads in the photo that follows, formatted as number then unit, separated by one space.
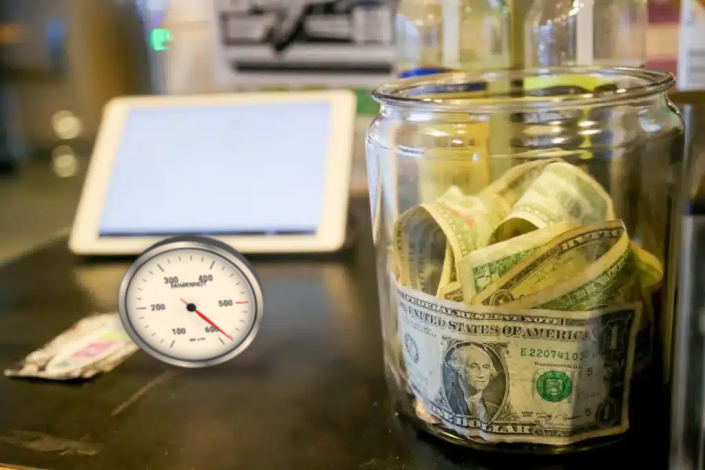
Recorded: 580 °F
